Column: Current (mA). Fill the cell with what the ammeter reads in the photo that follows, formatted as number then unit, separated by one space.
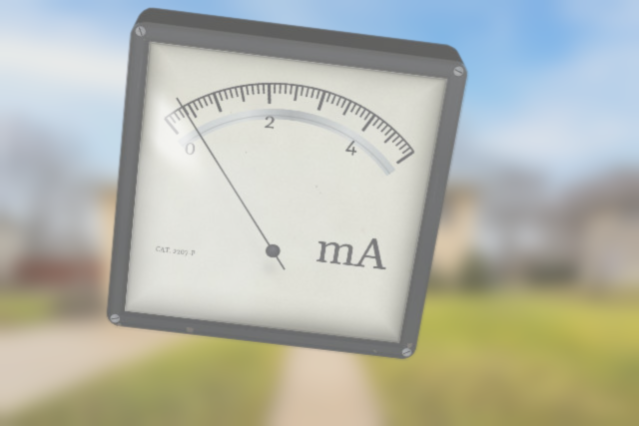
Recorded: 0.4 mA
